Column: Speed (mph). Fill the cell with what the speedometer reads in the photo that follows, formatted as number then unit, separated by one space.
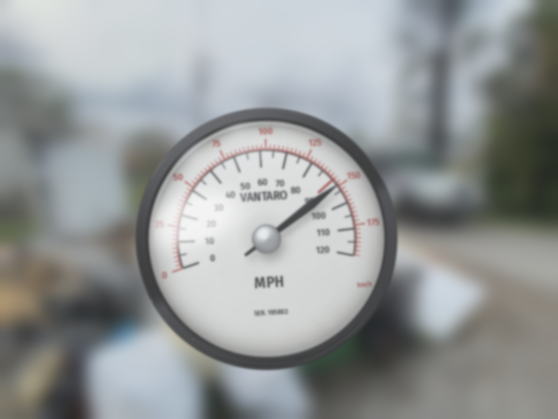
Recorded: 92.5 mph
